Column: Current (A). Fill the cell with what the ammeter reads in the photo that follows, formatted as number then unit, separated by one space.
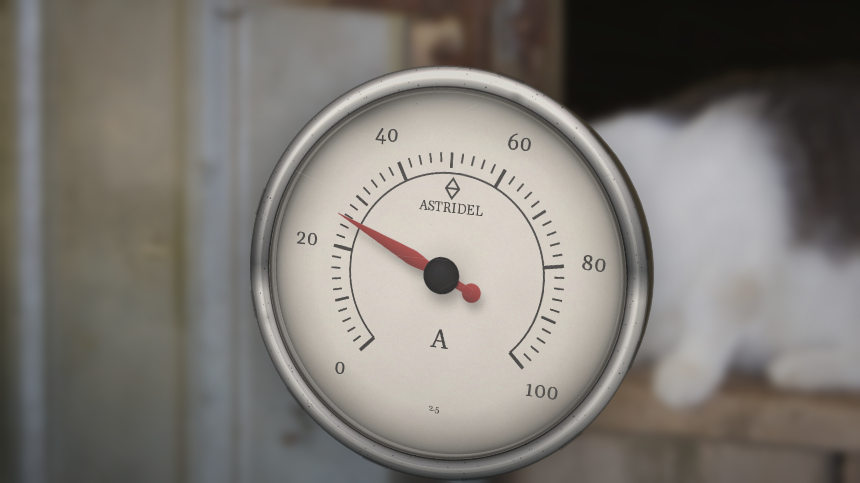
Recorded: 26 A
